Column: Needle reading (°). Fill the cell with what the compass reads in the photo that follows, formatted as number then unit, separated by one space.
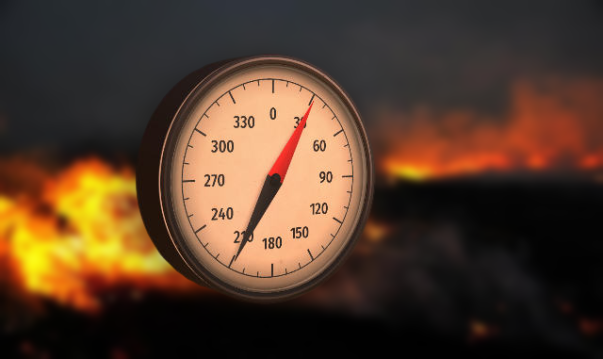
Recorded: 30 °
